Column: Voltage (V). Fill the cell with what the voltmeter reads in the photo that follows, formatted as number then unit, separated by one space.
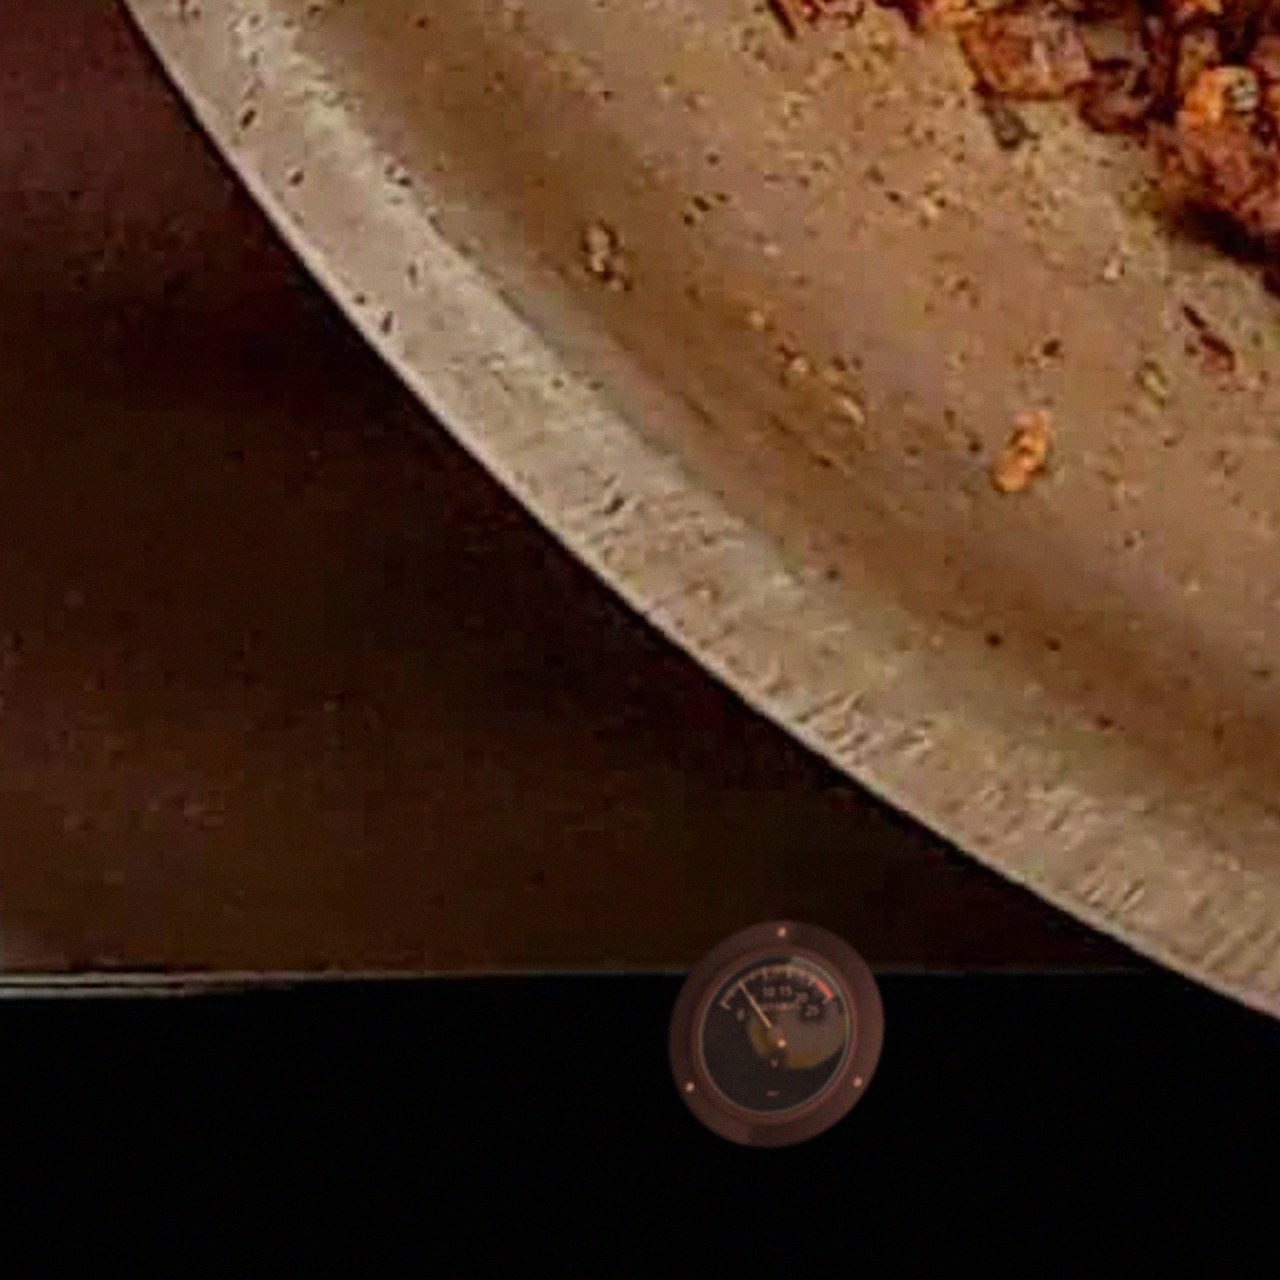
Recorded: 5 V
